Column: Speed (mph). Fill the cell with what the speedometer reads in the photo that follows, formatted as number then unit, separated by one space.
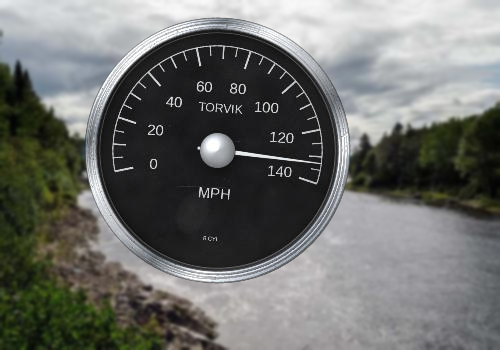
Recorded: 132.5 mph
